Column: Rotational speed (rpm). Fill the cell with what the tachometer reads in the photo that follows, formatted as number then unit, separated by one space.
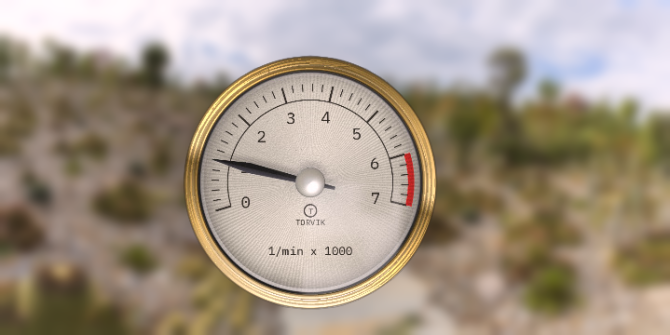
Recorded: 1000 rpm
